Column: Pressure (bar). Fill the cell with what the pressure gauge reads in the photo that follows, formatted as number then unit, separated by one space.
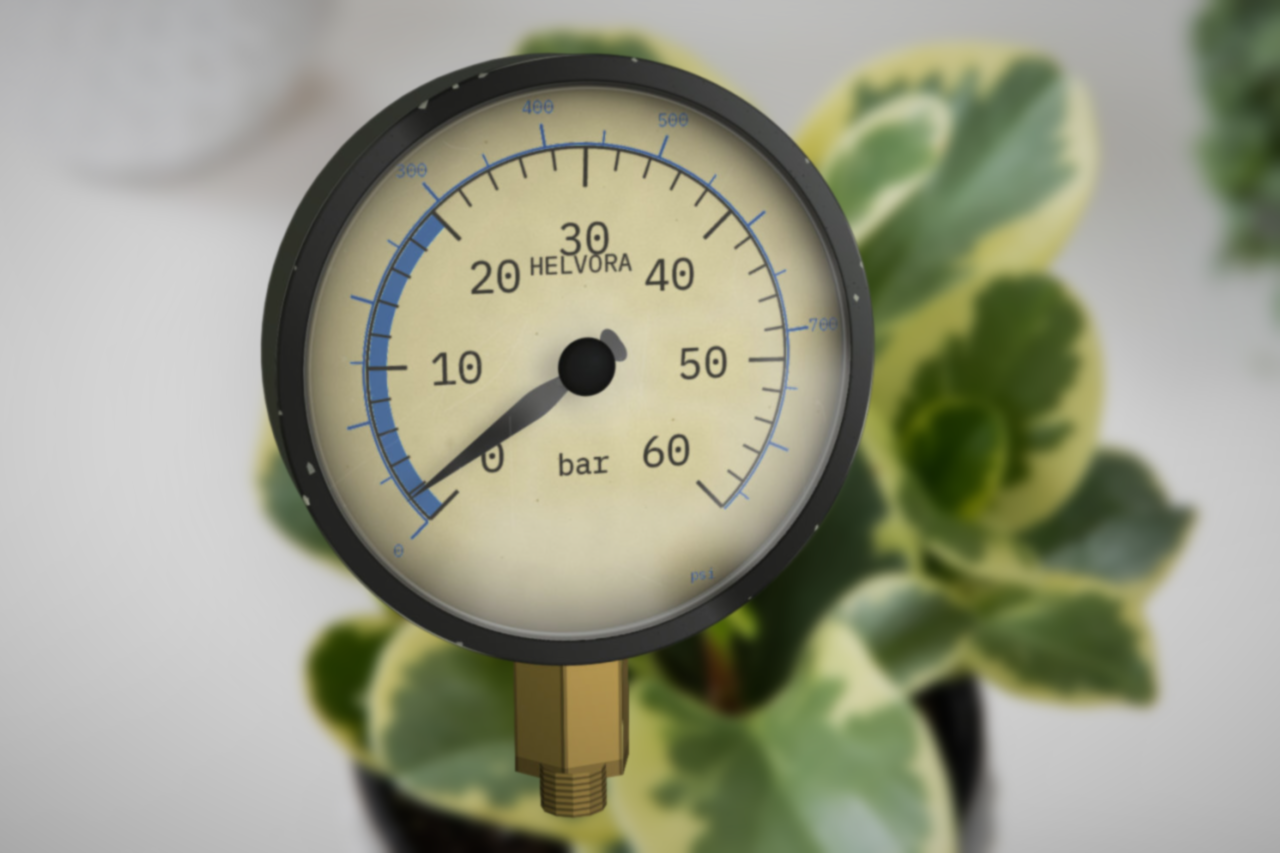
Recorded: 2 bar
